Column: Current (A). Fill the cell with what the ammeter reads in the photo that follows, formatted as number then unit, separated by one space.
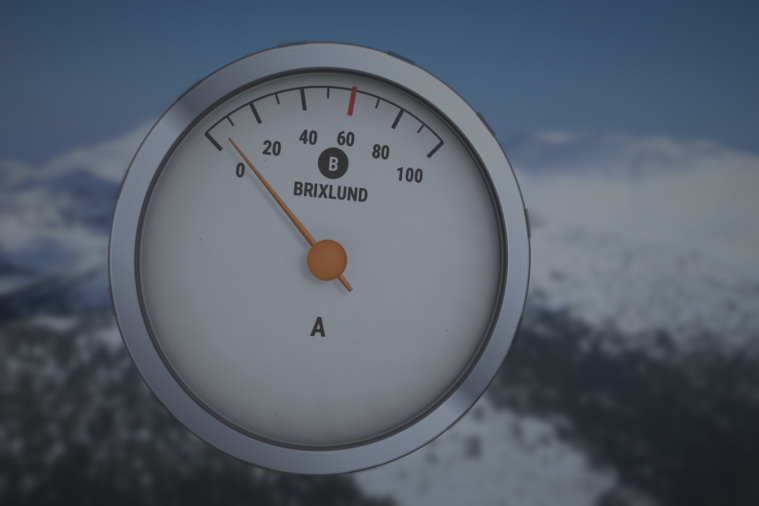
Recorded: 5 A
